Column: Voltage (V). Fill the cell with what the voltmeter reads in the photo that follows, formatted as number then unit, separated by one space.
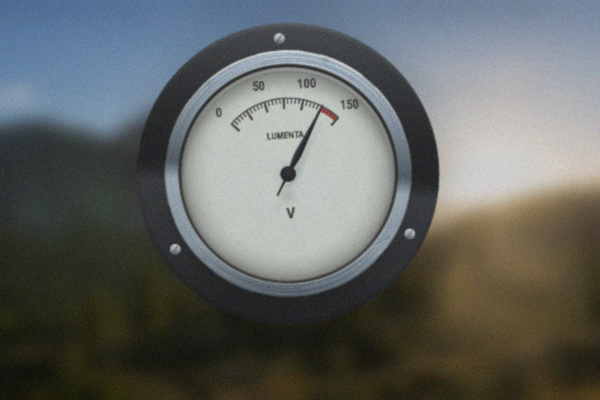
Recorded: 125 V
